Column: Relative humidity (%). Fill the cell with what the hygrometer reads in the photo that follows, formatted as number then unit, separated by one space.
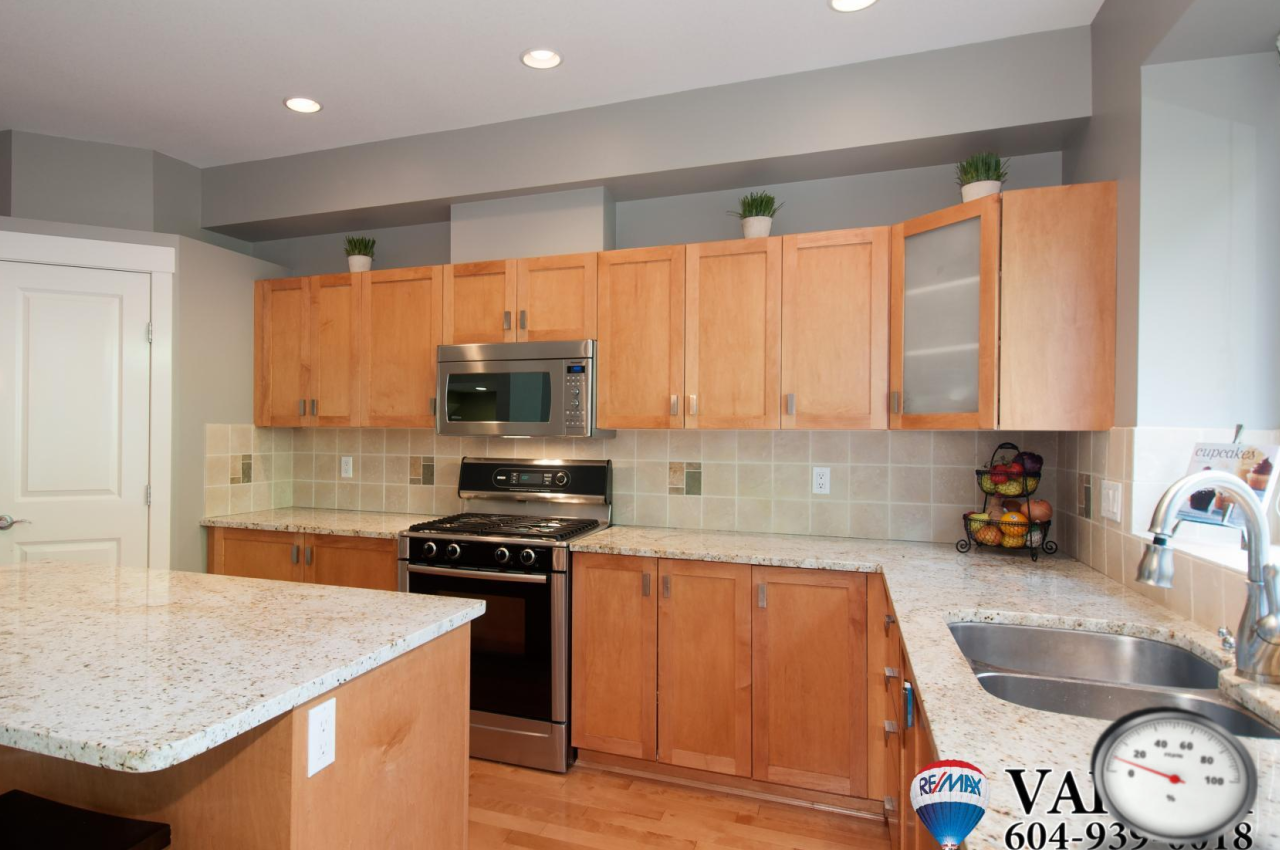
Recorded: 10 %
